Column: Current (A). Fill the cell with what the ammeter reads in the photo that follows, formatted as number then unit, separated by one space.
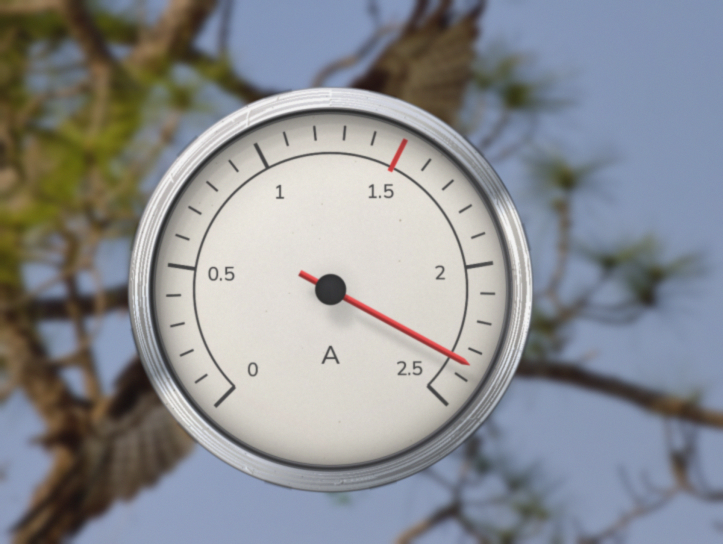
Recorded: 2.35 A
